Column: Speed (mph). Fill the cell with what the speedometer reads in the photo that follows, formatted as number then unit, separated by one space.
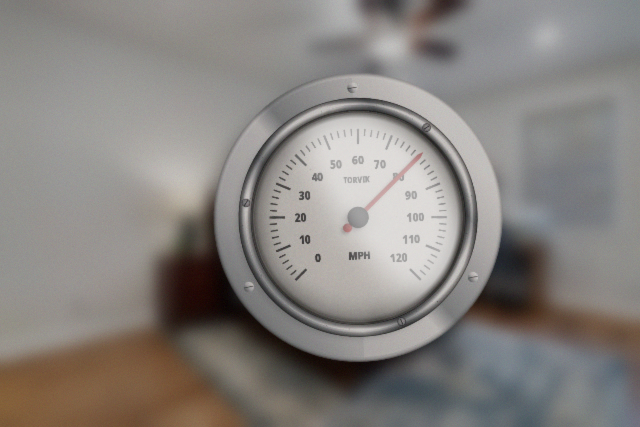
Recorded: 80 mph
